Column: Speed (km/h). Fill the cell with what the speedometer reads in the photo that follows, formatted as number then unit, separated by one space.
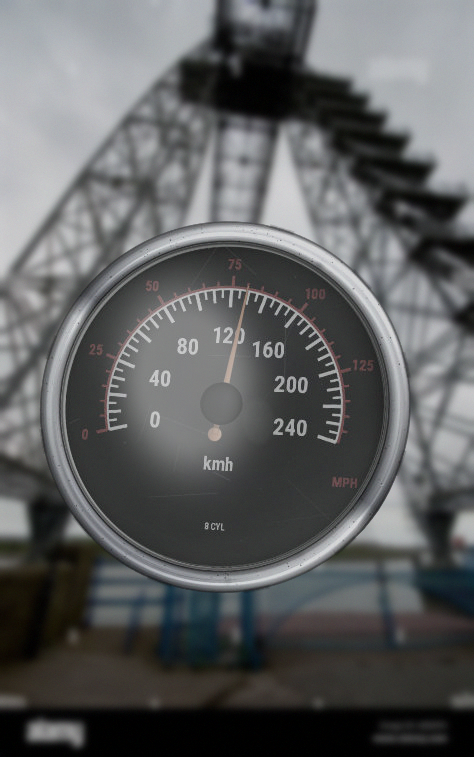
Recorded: 130 km/h
